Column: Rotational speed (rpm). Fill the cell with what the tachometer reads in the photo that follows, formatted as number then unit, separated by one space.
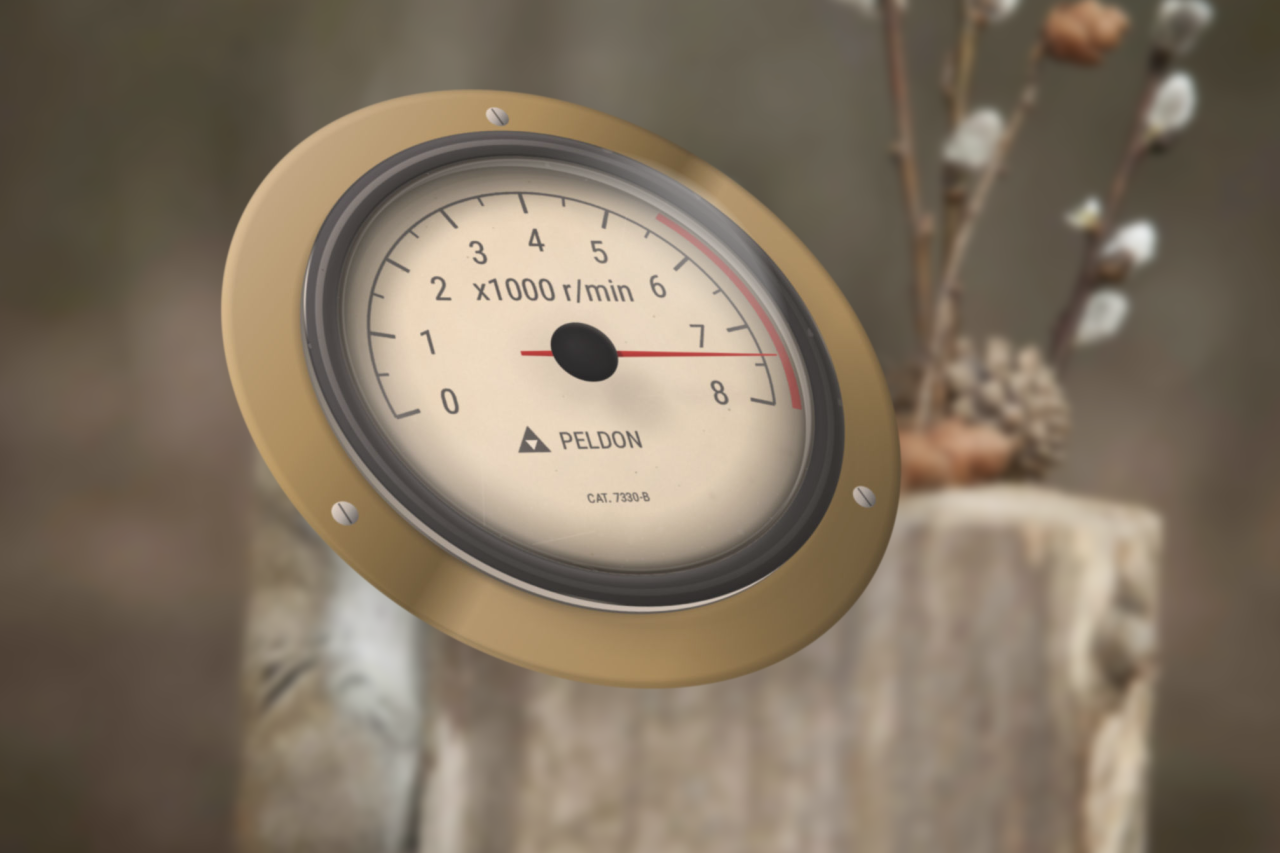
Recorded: 7500 rpm
